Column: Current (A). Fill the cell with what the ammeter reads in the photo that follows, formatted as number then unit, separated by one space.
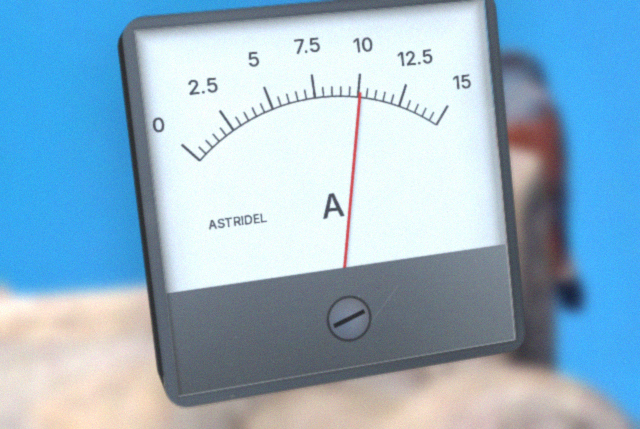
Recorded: 10 A
